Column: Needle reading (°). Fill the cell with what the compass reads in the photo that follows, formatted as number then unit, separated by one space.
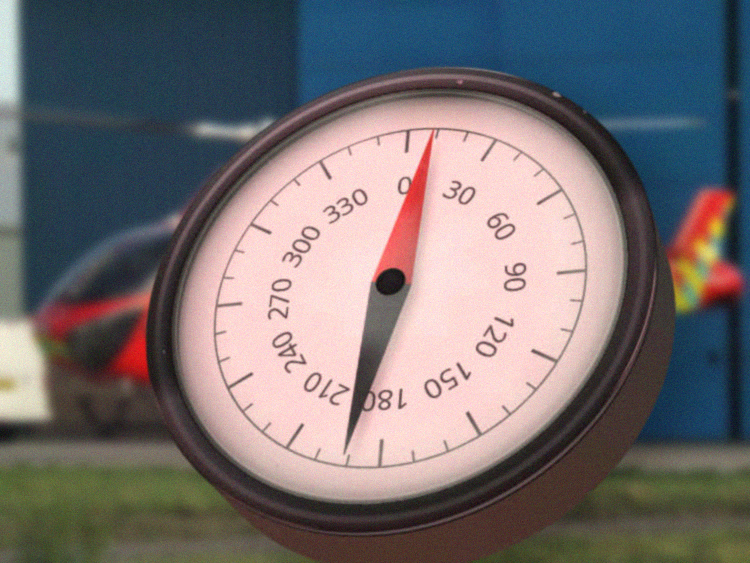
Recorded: 10 °
